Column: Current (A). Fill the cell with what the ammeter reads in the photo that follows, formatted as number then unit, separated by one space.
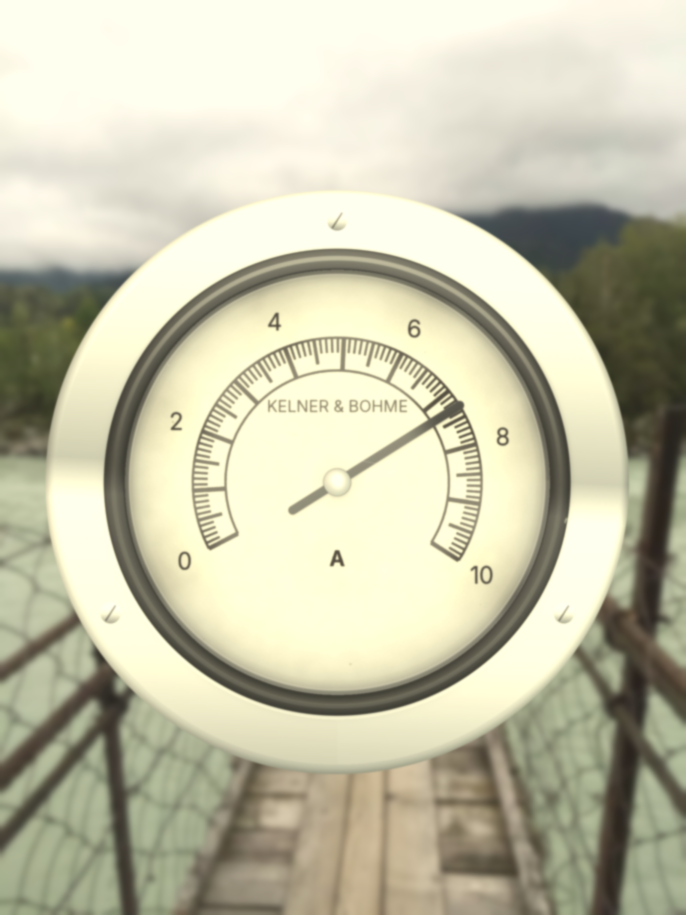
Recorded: 7.3 A
